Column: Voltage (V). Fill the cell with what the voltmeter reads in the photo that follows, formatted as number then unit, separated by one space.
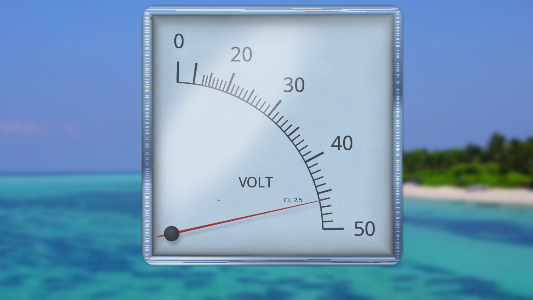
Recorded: 46 V
